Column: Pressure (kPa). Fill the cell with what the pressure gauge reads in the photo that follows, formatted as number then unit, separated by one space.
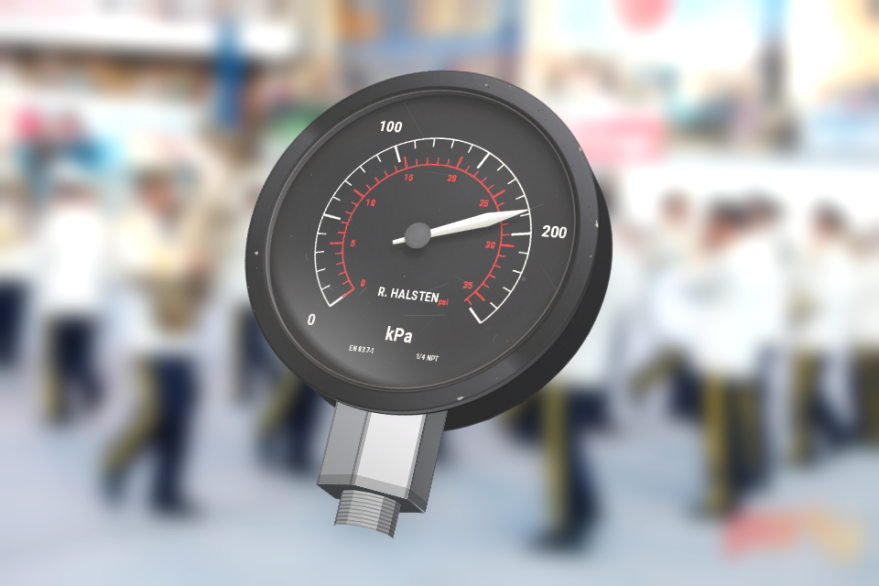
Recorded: 190 kPa
